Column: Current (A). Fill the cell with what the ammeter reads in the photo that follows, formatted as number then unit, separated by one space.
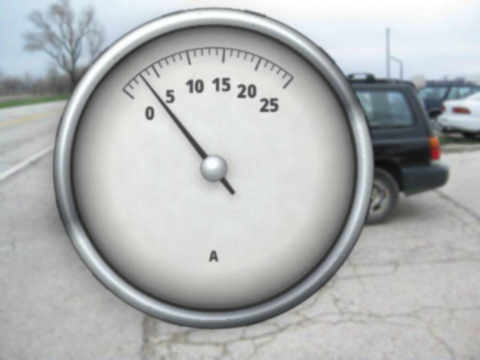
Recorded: 3 A
